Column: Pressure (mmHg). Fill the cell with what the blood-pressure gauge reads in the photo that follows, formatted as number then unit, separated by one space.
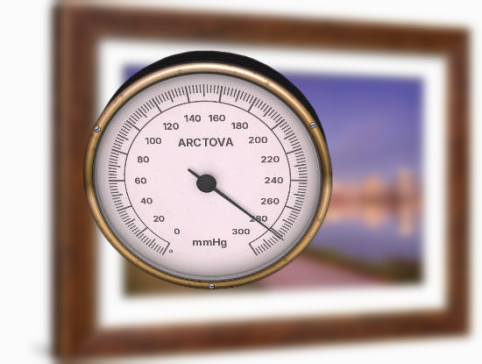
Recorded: 280 mmHg
